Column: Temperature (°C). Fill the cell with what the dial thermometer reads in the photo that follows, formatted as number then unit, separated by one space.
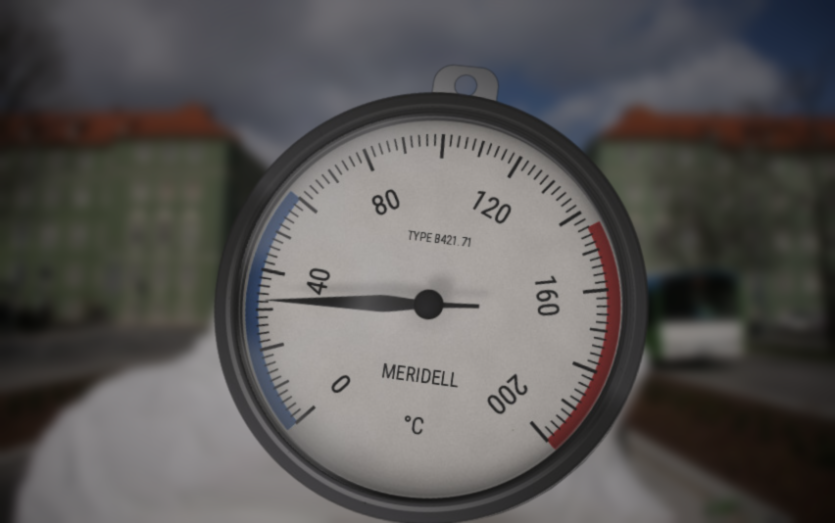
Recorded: 32 °C
